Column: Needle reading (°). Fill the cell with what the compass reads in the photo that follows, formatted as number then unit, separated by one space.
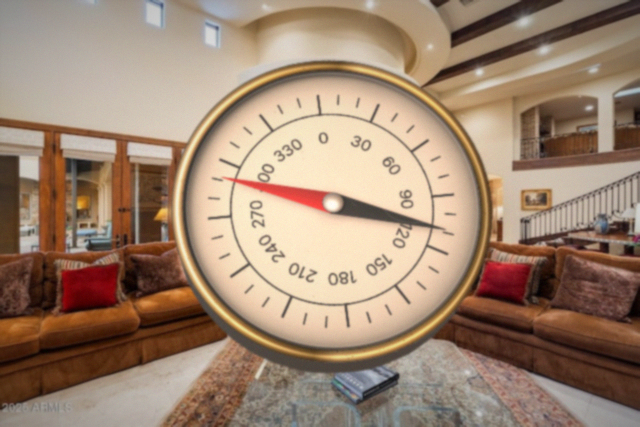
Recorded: 290 °
